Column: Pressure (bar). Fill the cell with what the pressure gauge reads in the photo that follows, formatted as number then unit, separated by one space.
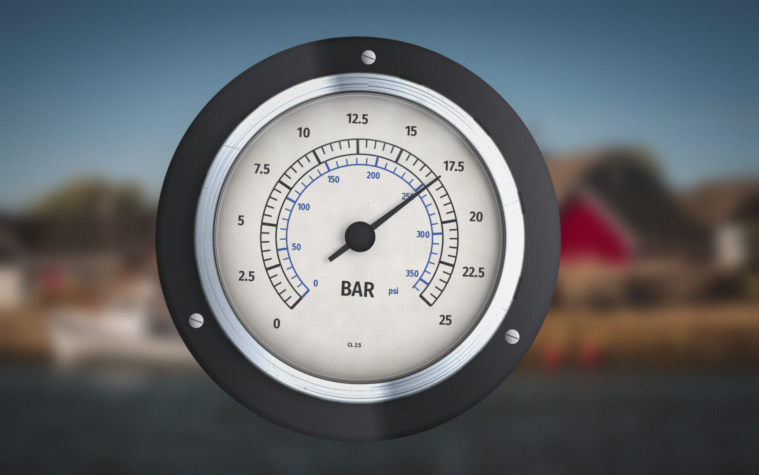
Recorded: 17.5 bar
